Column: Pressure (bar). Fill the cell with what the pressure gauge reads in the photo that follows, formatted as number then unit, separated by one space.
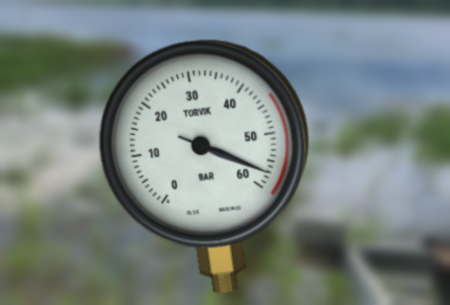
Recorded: 57 bar
